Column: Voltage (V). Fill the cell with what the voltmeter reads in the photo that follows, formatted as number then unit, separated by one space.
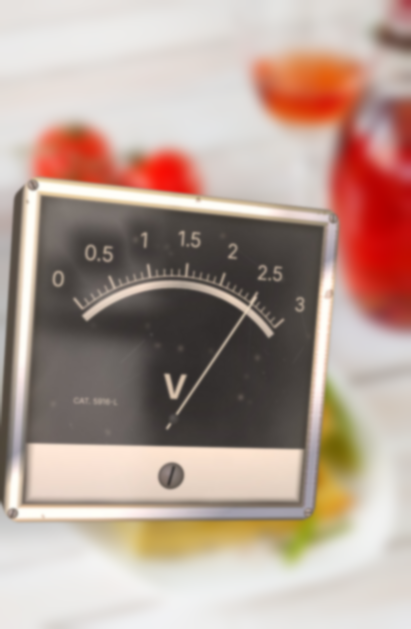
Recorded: 2.5 V
